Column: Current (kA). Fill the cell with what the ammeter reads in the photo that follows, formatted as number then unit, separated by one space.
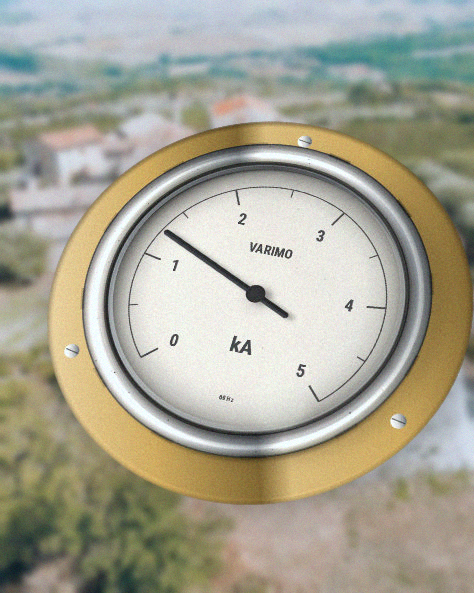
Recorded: 1.25 kA
